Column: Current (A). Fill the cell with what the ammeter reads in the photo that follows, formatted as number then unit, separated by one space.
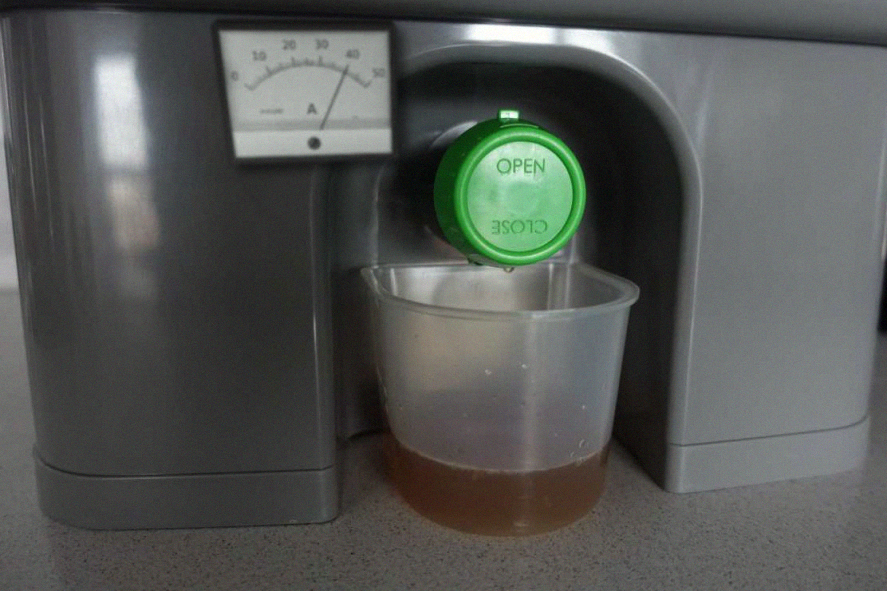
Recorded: 40 A
